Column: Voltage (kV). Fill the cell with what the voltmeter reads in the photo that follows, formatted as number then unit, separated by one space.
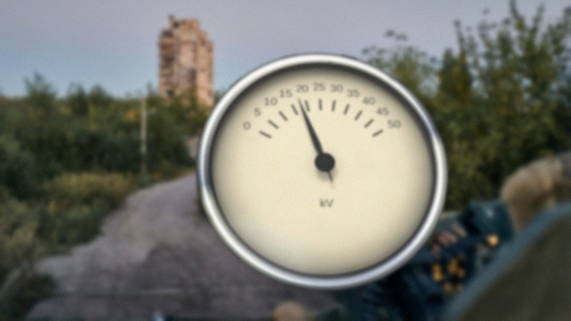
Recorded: 17.5 kV
